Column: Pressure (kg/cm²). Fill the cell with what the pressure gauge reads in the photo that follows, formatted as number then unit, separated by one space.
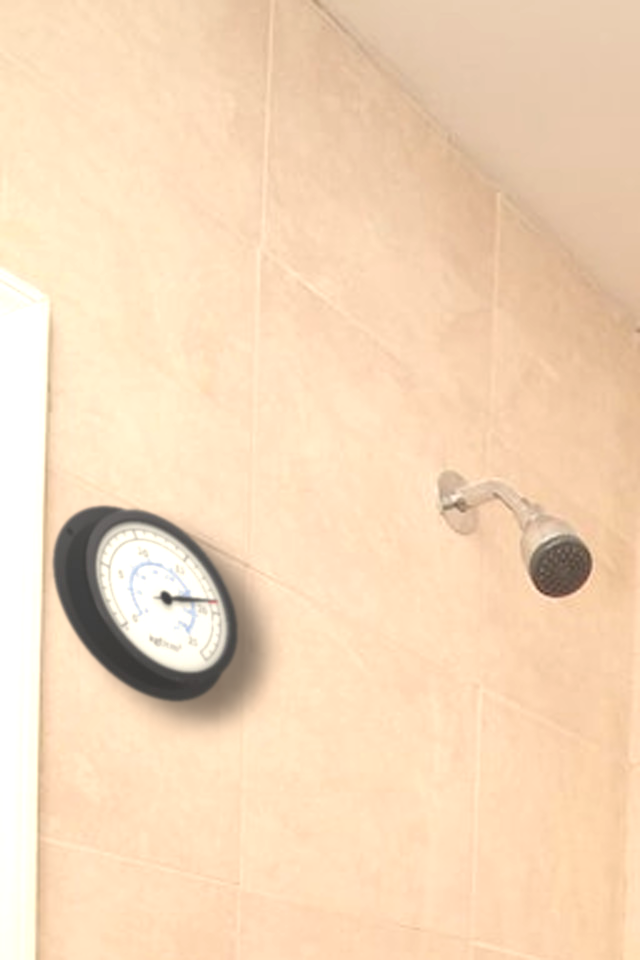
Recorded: 19 kg/cm²
